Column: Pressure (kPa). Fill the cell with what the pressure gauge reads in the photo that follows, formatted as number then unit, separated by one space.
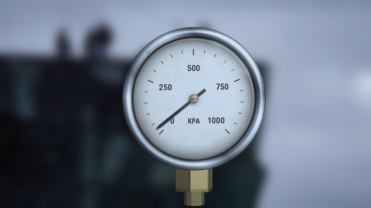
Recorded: 25 kPa
